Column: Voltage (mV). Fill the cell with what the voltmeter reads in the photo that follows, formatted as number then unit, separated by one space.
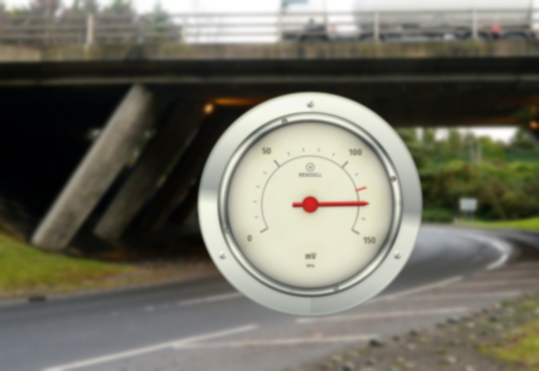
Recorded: 130 mV
